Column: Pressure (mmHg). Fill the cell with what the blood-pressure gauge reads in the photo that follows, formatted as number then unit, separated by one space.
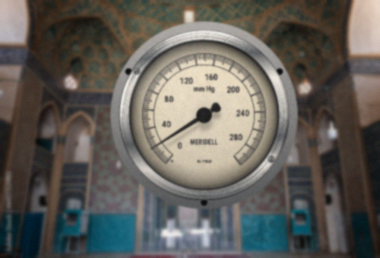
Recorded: 20 mmHg
